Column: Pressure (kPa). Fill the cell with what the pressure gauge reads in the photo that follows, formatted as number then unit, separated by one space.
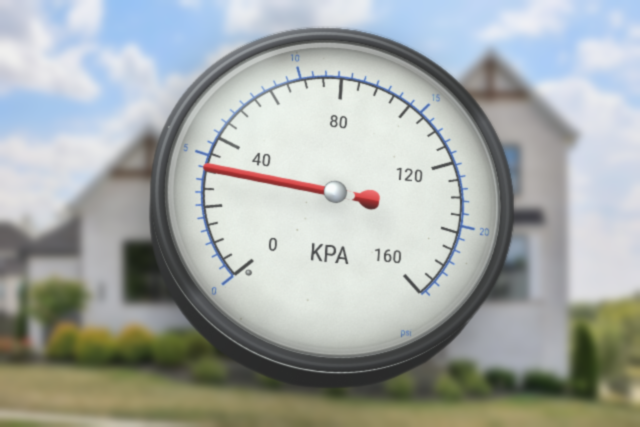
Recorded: 30 kPa
